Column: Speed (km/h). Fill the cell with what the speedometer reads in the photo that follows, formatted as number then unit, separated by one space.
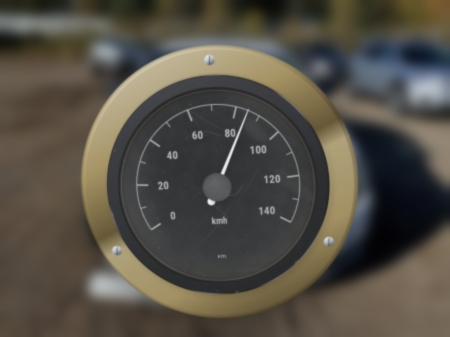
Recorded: 85 km/h
